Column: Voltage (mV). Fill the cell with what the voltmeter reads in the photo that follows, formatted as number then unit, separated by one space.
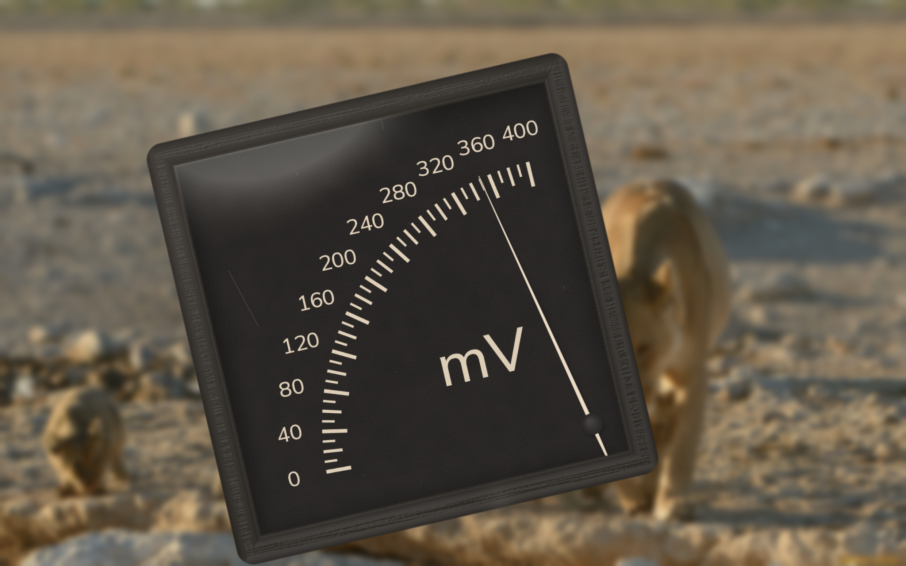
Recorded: 350 mV
